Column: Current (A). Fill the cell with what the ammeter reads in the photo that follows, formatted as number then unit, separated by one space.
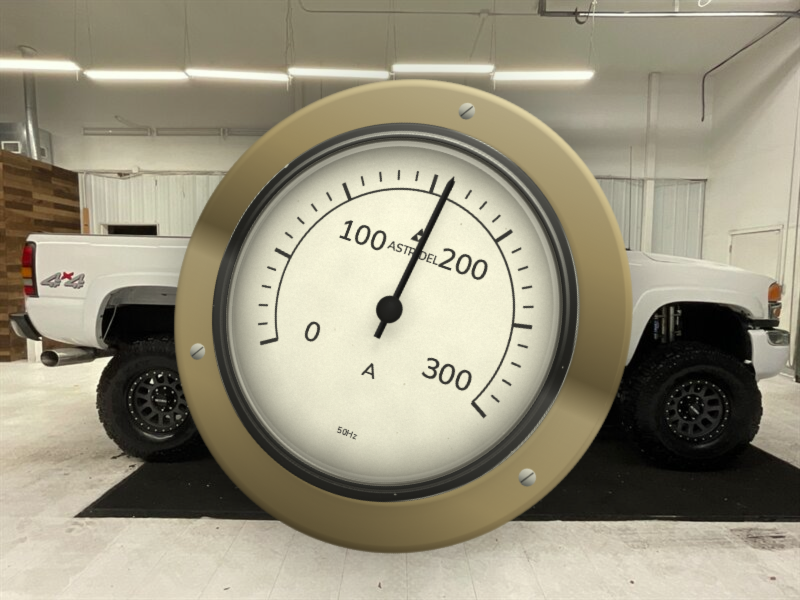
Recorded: 160 A
